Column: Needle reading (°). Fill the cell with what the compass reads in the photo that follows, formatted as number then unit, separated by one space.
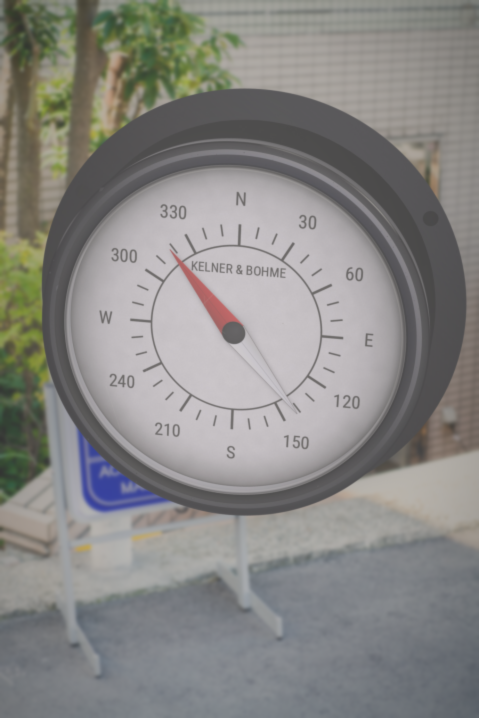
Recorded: 320 °
